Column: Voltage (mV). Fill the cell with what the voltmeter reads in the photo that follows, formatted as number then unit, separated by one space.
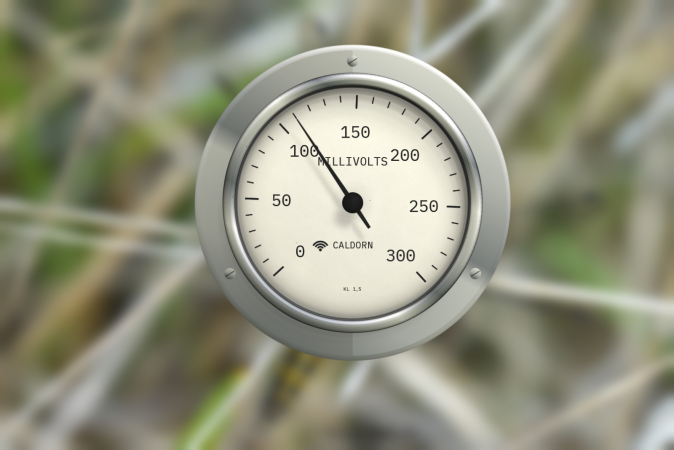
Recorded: 110 mV
